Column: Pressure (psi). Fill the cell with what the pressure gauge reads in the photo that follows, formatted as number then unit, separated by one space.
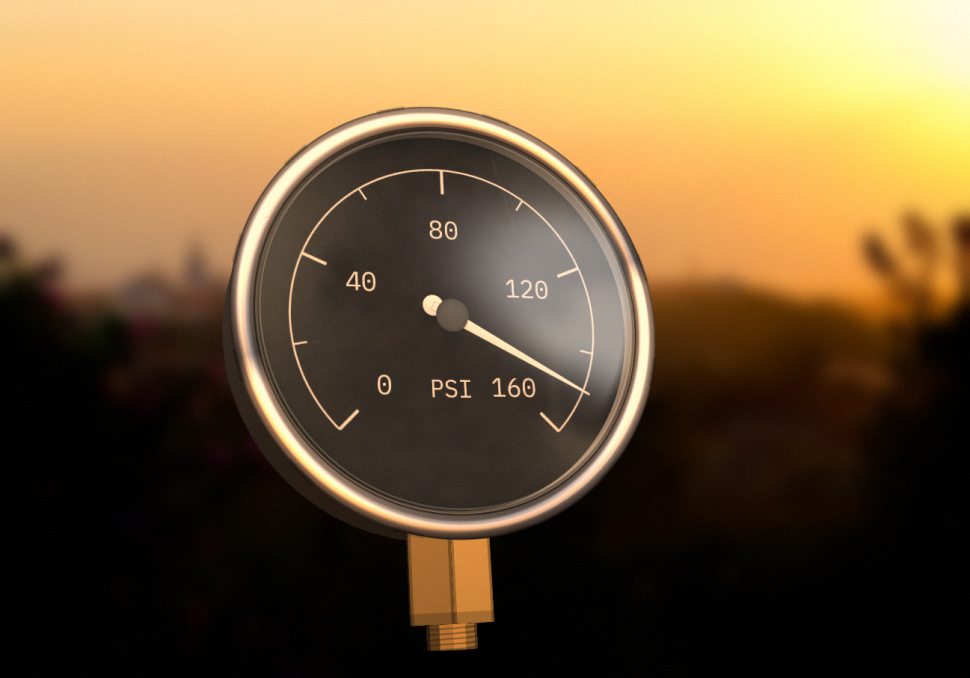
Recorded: 150 psi
